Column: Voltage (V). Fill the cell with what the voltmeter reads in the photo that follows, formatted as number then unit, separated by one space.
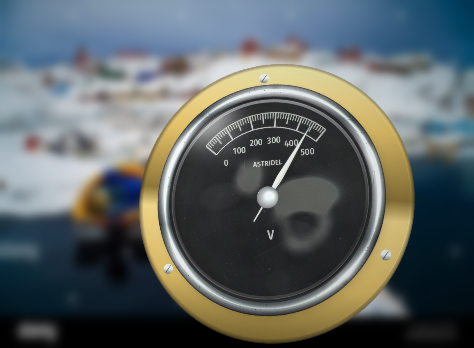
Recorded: 450 V
